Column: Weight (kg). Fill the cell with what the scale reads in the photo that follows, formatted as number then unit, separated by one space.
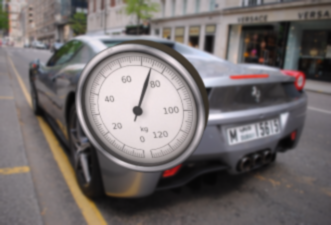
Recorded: 75 kg
